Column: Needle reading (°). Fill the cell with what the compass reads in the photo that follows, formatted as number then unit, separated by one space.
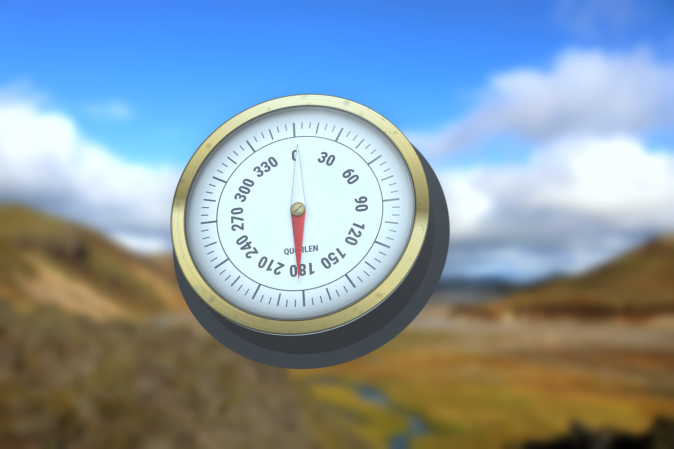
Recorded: 182.5 °
